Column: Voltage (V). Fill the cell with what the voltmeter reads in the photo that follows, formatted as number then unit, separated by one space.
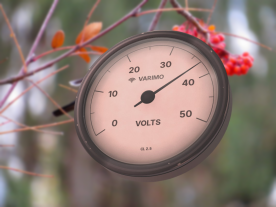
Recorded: 37.5 V
